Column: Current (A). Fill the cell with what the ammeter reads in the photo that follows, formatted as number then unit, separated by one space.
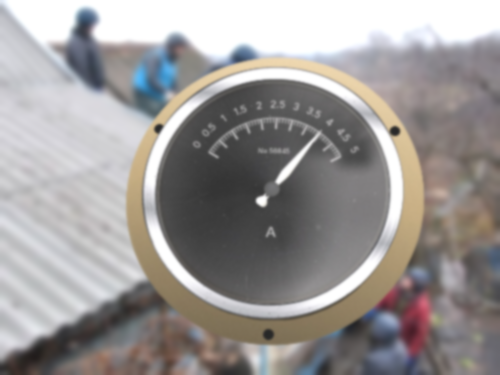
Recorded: 4 A
